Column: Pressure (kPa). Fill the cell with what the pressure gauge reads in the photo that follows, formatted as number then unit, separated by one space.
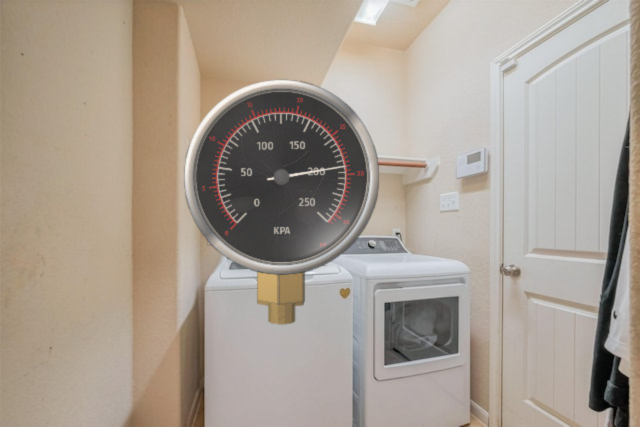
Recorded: 200 kPa
